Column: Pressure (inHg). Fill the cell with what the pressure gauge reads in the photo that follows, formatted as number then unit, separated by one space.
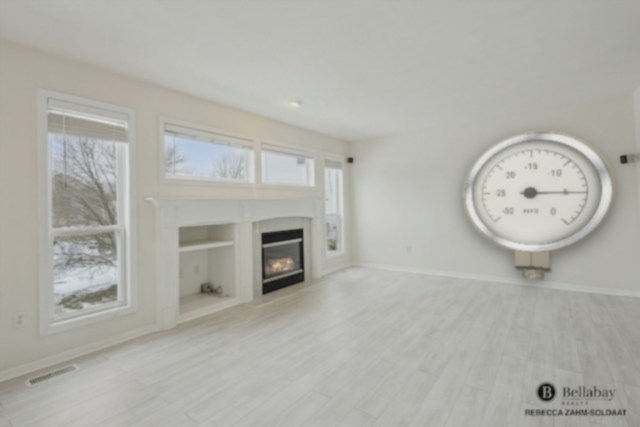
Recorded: -5 inHg
